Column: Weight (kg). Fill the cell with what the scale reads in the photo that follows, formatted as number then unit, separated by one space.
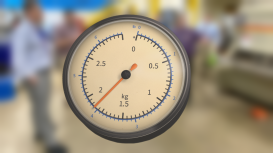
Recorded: 1.85 kg
